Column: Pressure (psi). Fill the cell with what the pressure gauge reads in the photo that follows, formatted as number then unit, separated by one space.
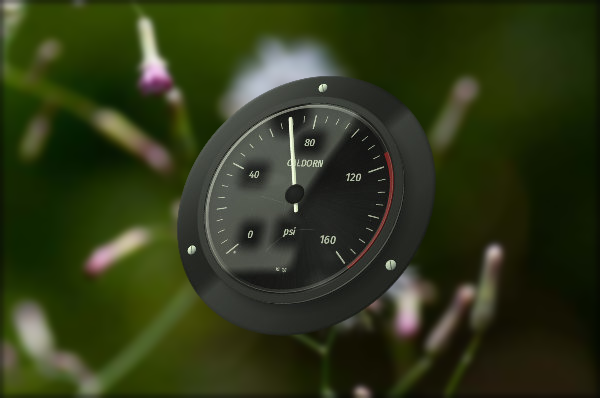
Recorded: 70 psi
